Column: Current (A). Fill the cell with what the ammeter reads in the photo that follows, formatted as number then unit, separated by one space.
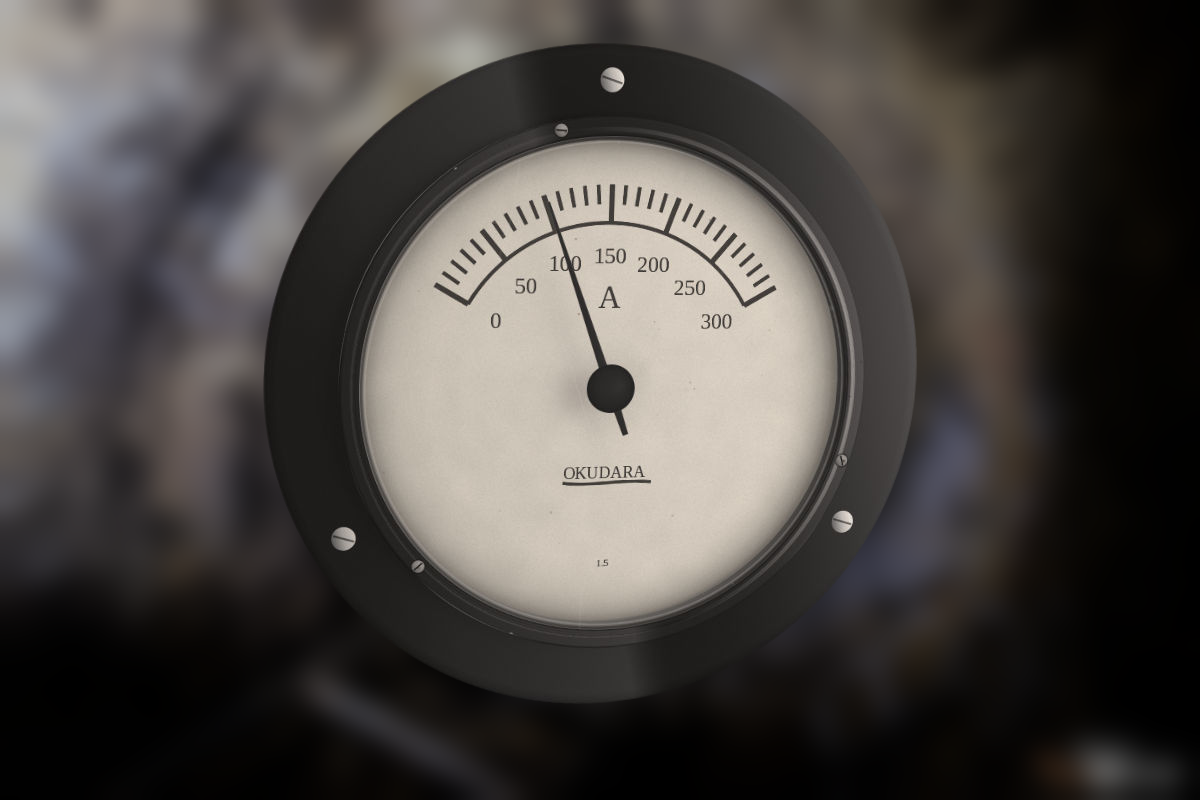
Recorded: 100 A
